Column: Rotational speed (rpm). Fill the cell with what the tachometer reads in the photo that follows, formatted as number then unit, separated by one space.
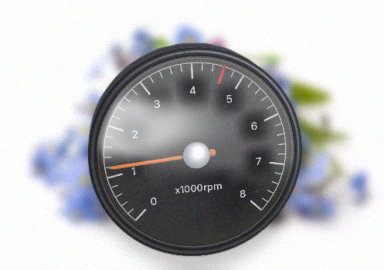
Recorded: 1200 rpm
